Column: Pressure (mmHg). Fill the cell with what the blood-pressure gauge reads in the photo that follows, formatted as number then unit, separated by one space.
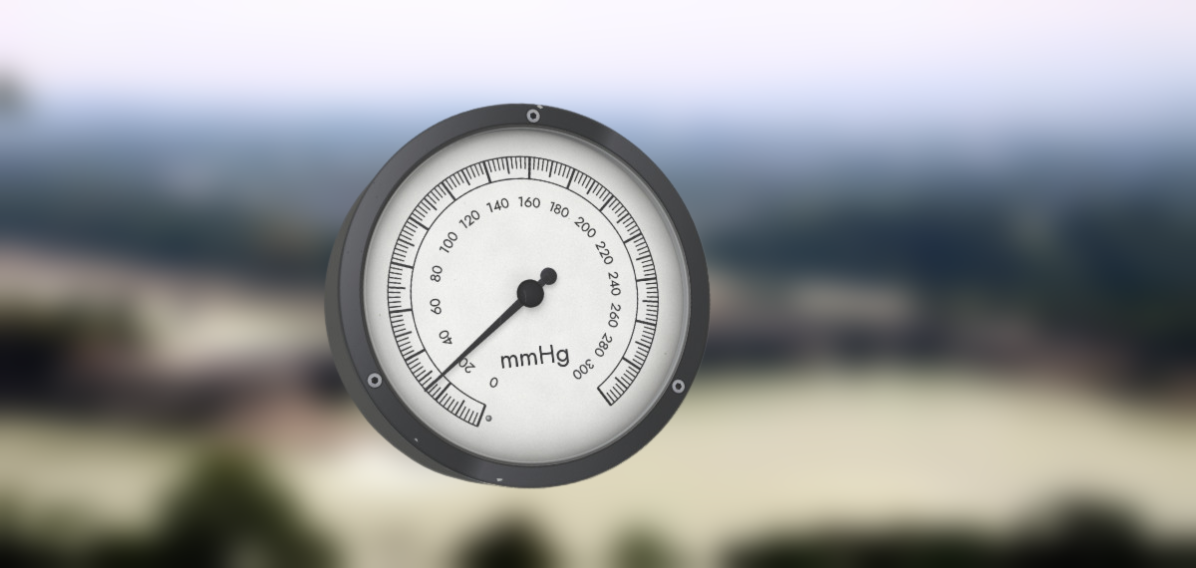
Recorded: 26 mmHg
